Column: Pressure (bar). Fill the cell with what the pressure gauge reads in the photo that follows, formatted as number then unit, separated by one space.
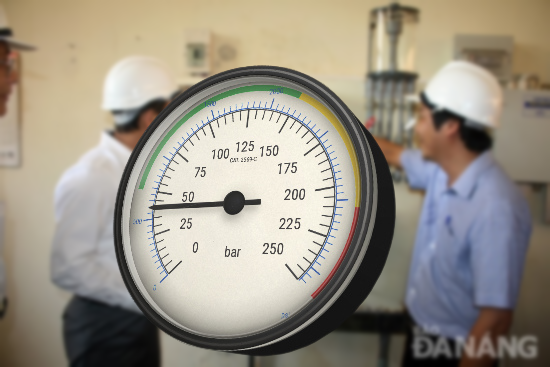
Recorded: 40 bar
